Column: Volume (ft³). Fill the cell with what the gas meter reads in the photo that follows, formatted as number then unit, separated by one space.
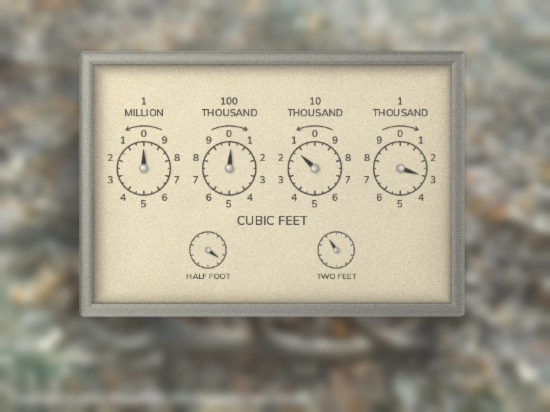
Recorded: 1300 ft³
